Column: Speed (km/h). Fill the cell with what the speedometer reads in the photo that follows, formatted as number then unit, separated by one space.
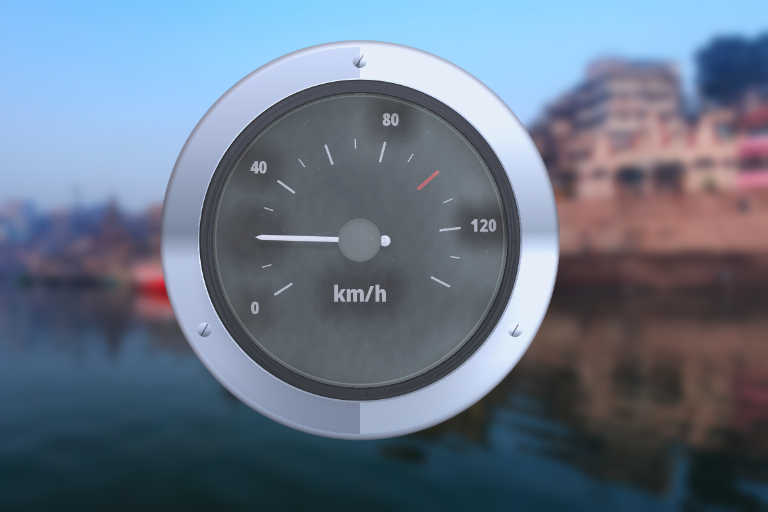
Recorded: 20 km/h
